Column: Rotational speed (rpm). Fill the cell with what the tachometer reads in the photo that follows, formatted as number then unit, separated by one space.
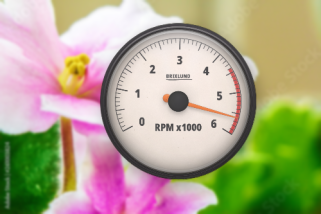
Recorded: 5600 rpm
